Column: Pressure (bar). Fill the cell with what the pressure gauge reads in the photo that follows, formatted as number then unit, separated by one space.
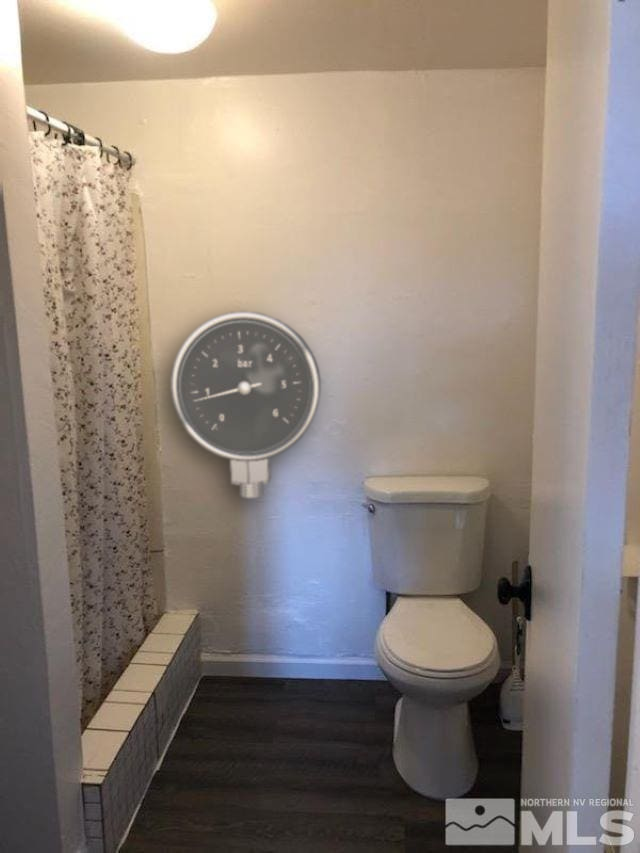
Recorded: 0.8 bar
